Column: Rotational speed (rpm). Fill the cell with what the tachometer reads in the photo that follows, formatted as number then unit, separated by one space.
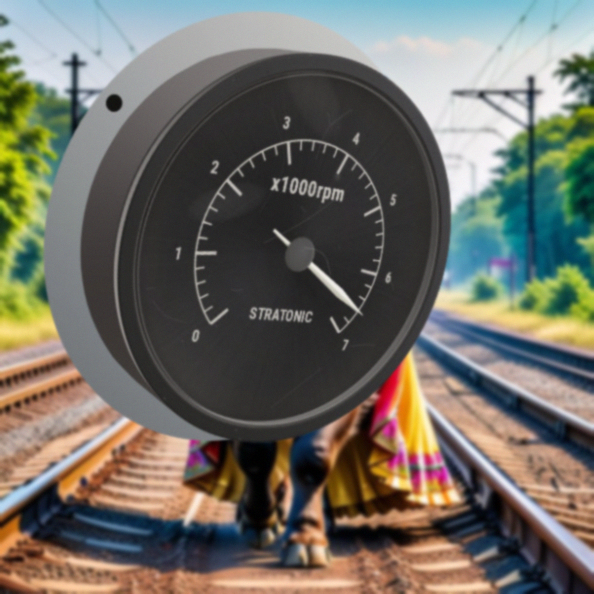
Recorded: 6600 rpm
